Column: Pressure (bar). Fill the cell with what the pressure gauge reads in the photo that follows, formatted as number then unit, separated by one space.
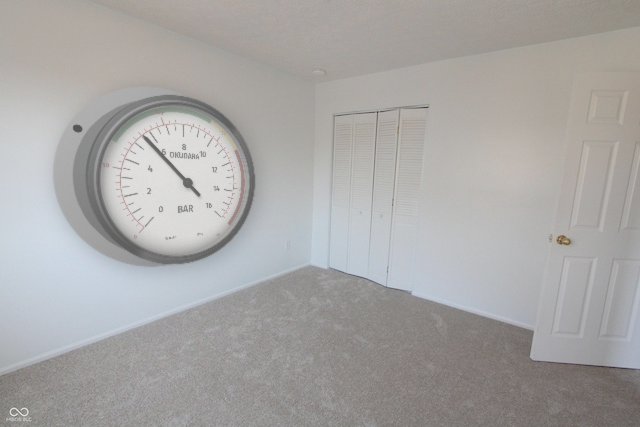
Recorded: 5.5 bar
